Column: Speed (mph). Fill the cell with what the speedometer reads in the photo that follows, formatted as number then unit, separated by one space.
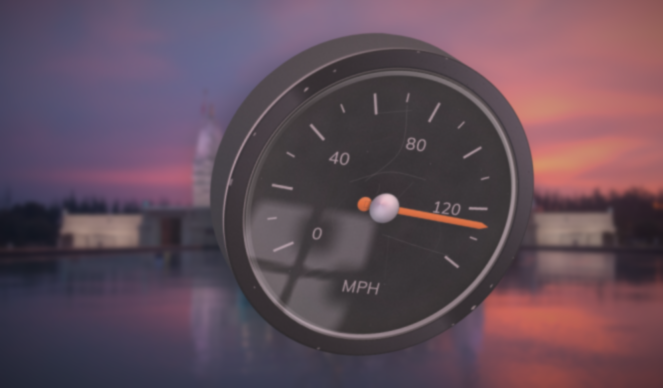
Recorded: 125 mph
